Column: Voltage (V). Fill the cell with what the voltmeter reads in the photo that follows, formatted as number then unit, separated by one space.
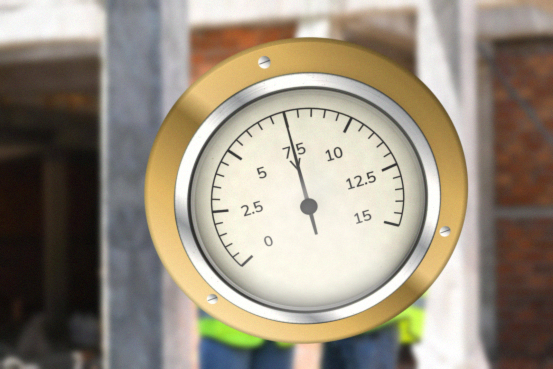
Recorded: 7.5 V
